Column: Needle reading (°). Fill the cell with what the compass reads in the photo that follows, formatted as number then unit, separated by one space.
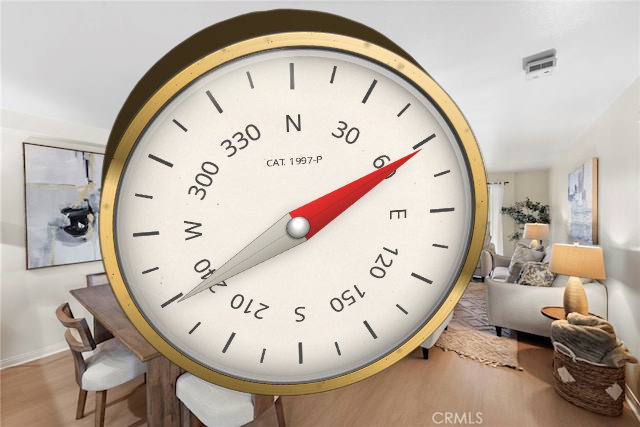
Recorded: 60 °
